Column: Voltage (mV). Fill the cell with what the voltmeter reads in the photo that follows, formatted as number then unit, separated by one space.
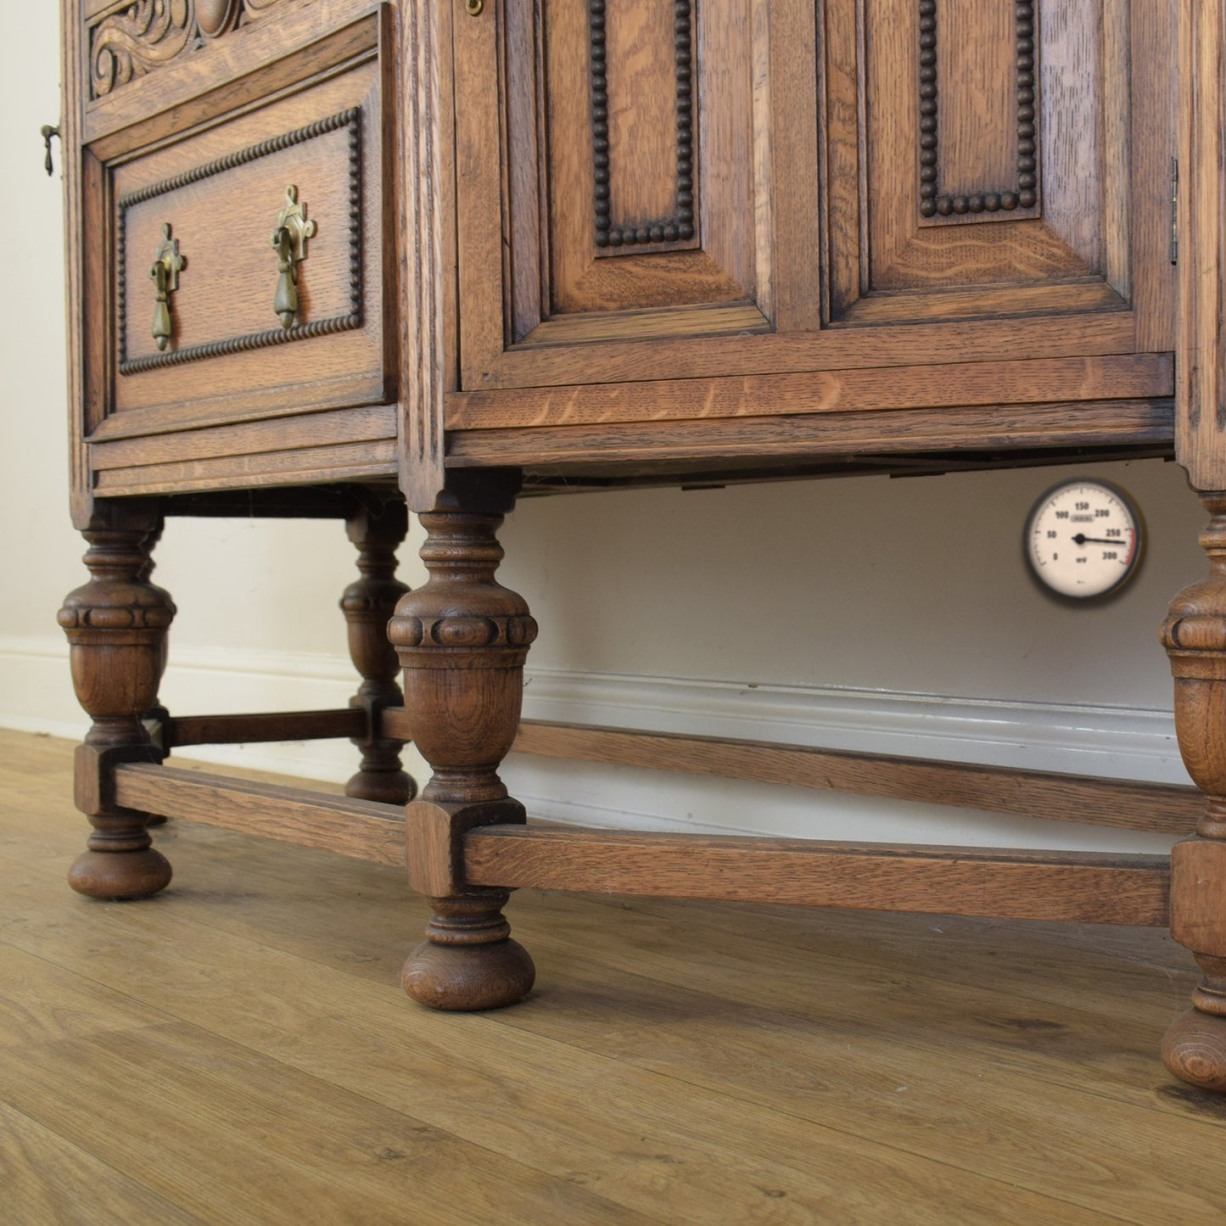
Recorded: 270 mV
